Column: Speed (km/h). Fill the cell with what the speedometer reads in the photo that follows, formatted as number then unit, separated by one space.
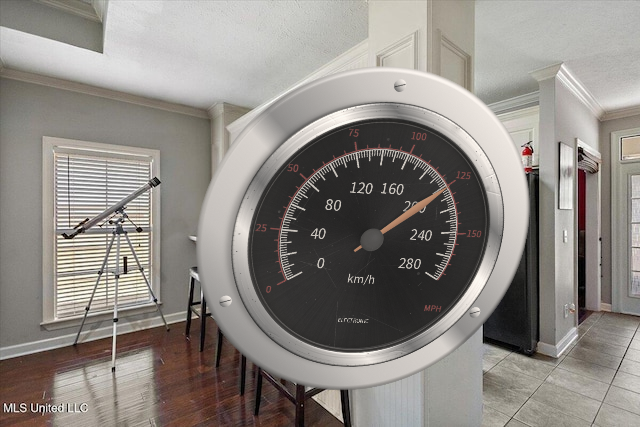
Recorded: 200 km/h
